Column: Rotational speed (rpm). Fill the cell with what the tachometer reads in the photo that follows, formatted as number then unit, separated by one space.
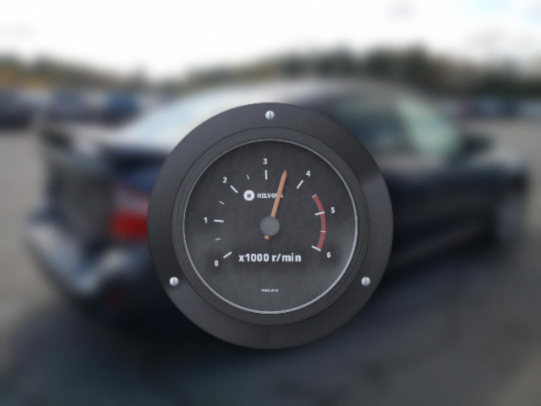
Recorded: 3500 rpm
